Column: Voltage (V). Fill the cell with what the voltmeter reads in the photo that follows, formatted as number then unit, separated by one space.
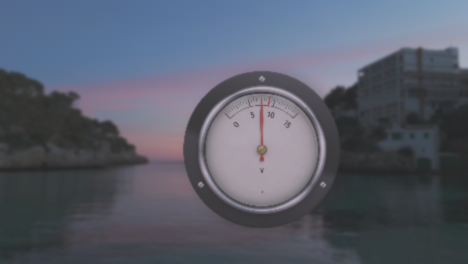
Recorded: 7.5 V
